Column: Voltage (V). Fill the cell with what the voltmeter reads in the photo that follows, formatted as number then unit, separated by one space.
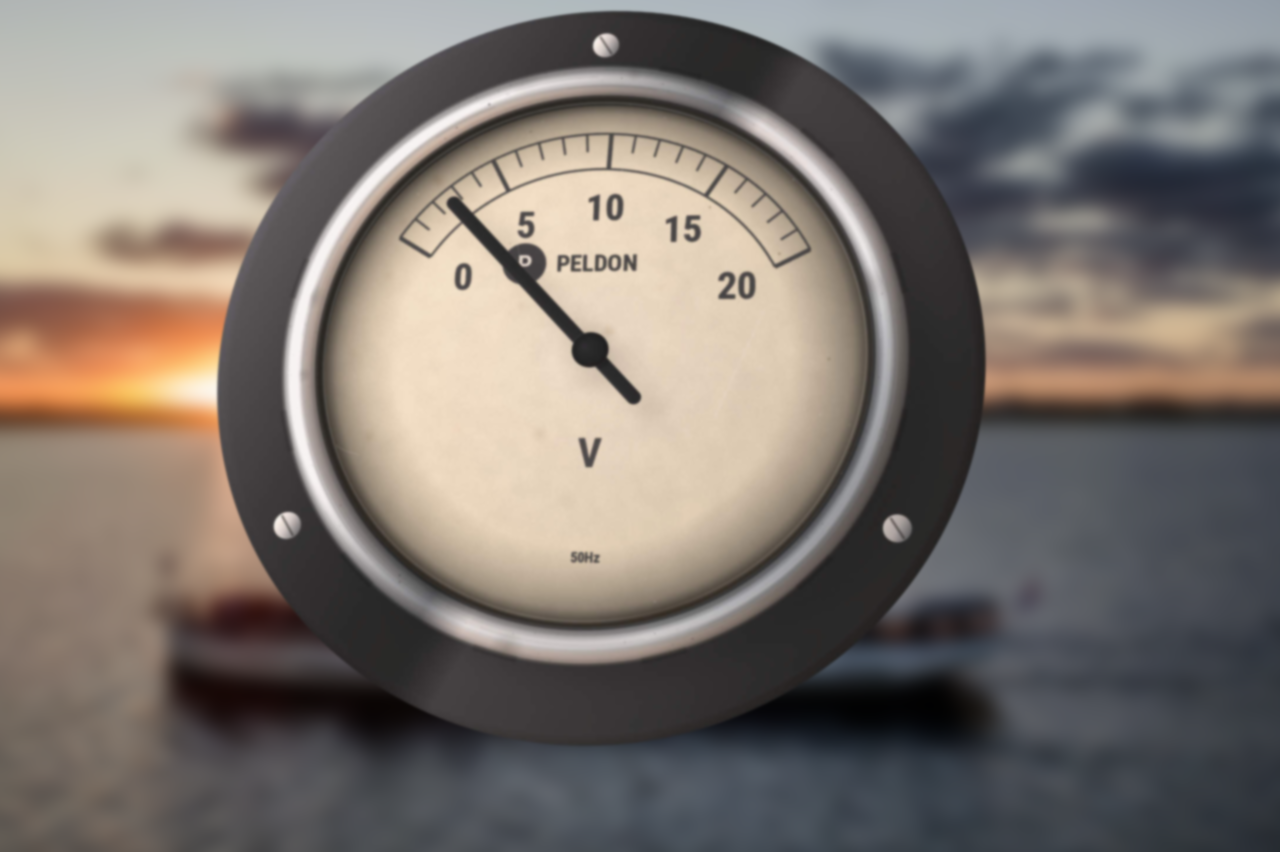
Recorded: 2.5 V
